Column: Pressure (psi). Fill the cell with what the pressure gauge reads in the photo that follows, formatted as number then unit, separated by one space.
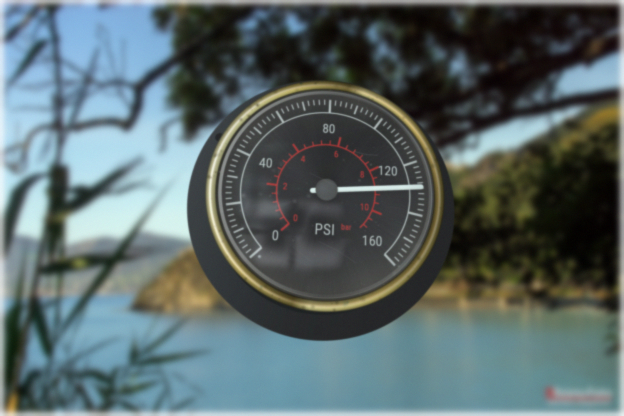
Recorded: 130 psi
